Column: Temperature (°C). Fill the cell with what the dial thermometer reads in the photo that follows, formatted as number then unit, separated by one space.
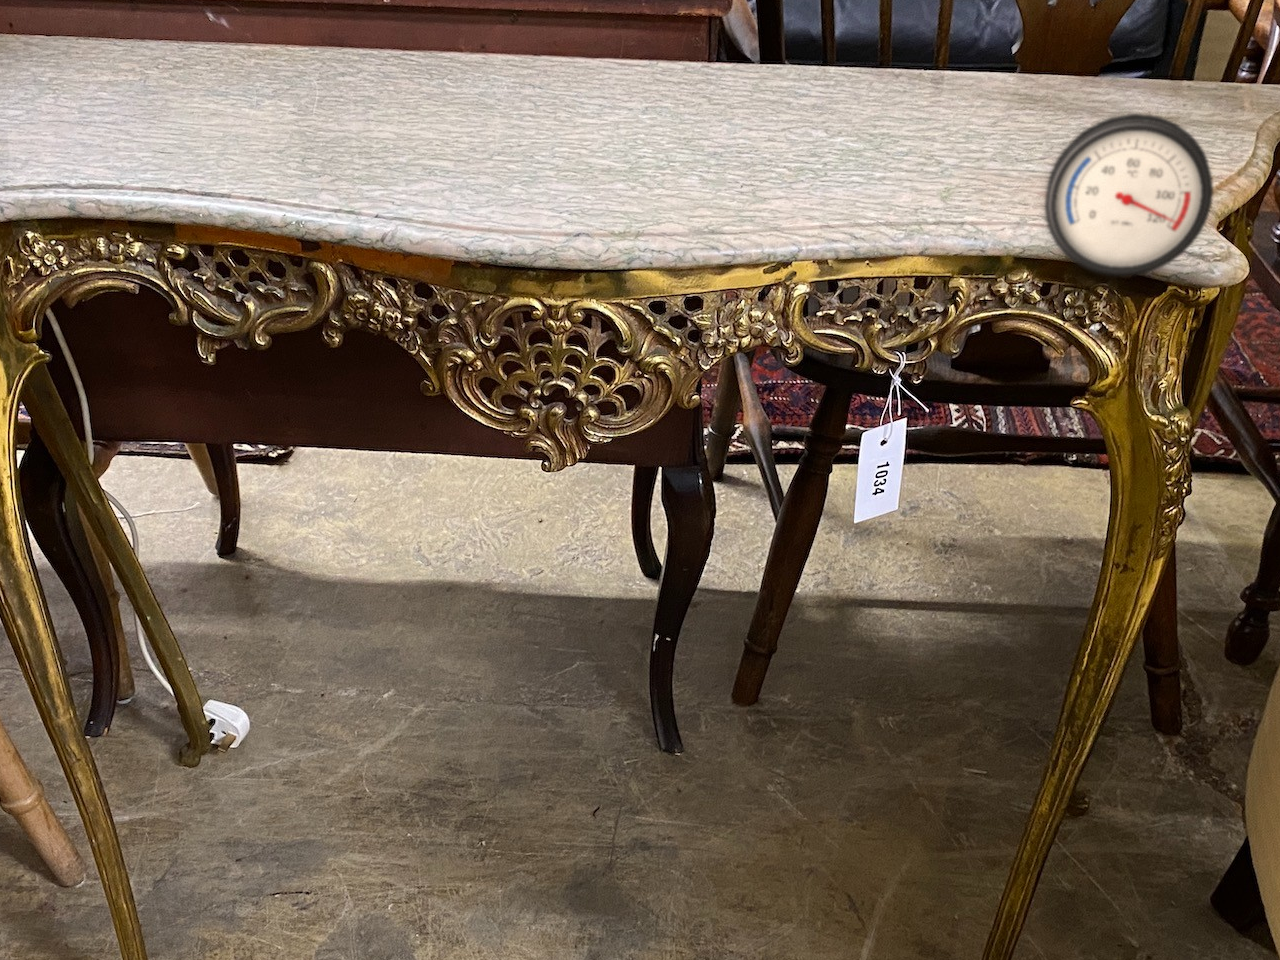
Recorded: 116 °C
